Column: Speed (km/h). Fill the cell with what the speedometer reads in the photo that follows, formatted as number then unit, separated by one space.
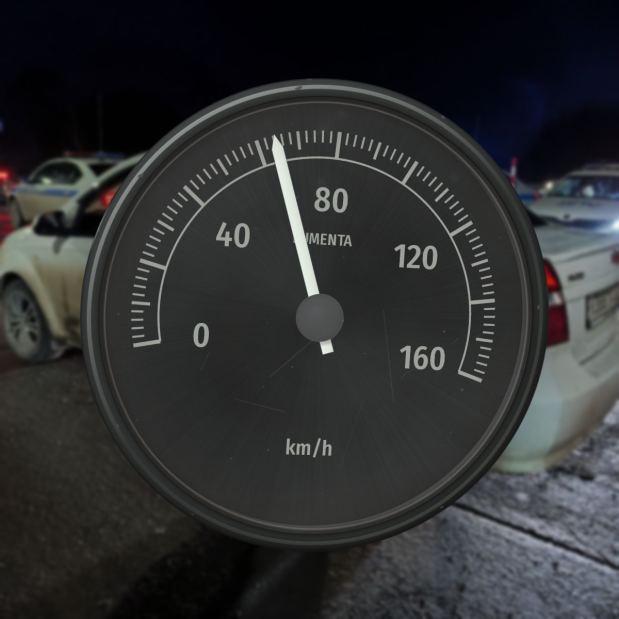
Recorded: 64 km/h
